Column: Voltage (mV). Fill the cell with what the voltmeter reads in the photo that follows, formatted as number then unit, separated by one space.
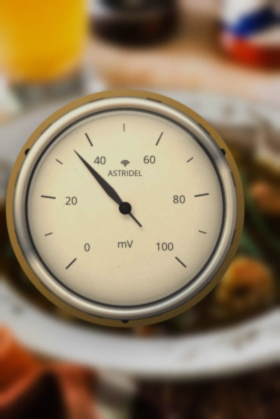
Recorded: 35 mV
